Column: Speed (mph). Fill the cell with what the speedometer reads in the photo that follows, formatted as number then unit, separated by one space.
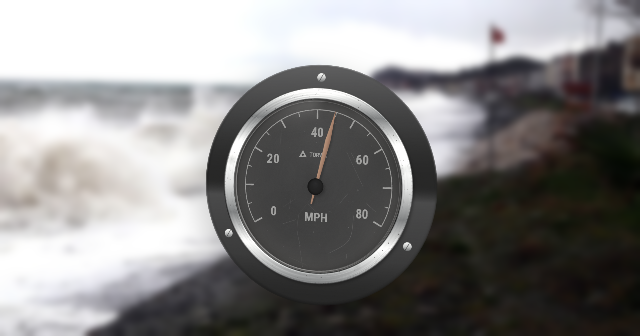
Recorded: 45 mph
